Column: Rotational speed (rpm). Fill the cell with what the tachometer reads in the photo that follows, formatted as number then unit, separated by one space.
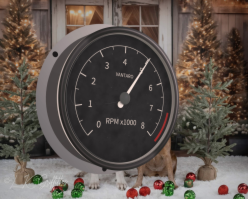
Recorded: 5000 rpm
